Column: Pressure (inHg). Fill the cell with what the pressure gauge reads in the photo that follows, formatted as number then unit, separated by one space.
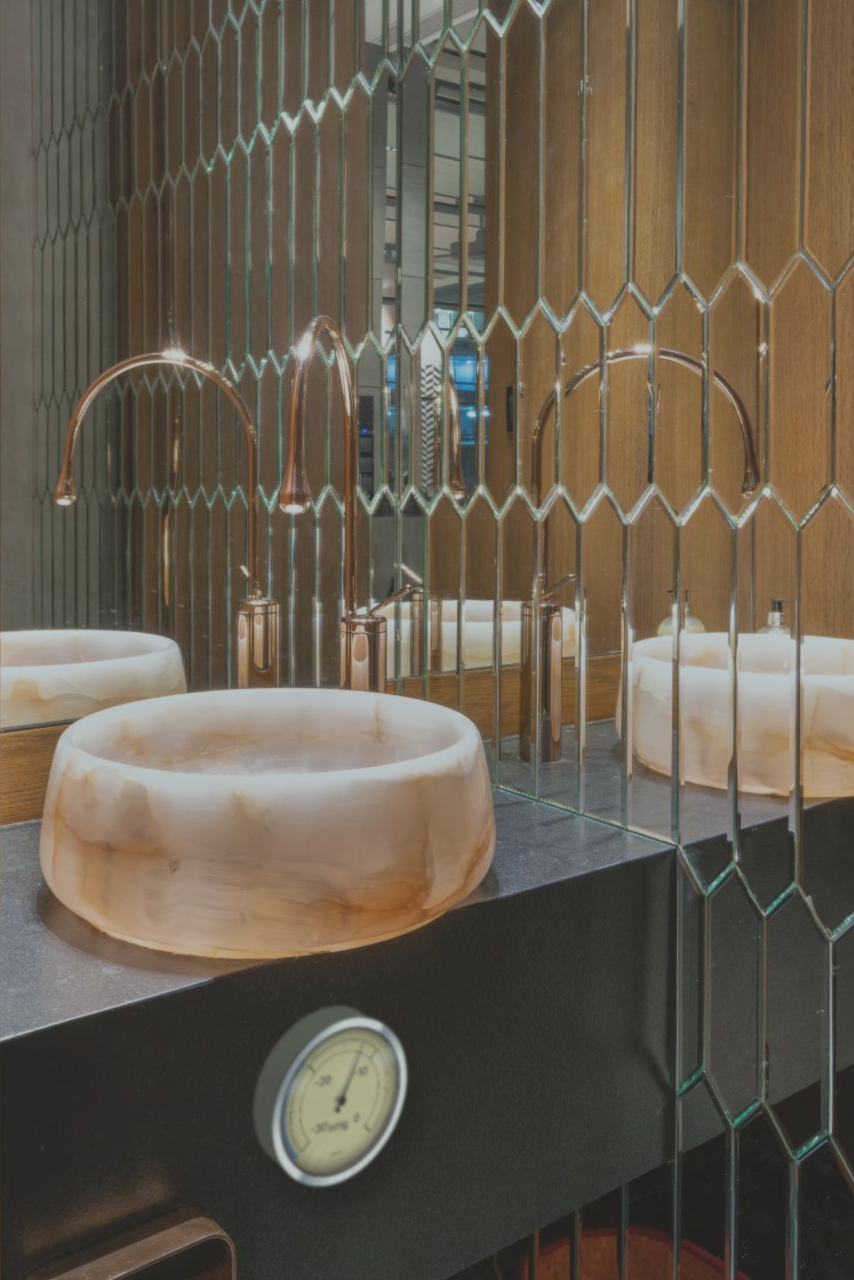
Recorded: -12.5 inHg
